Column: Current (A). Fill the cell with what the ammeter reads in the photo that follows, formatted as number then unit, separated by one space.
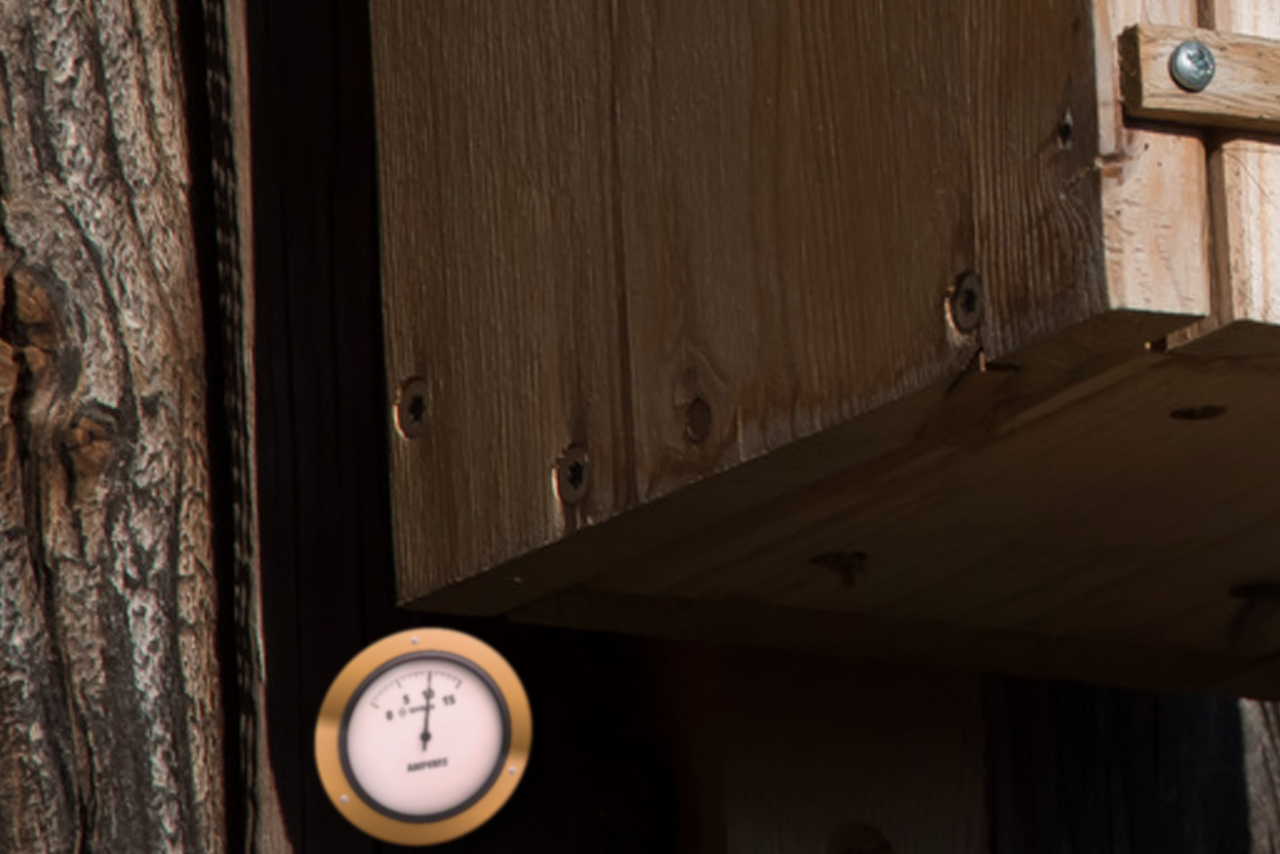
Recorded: 10 A
